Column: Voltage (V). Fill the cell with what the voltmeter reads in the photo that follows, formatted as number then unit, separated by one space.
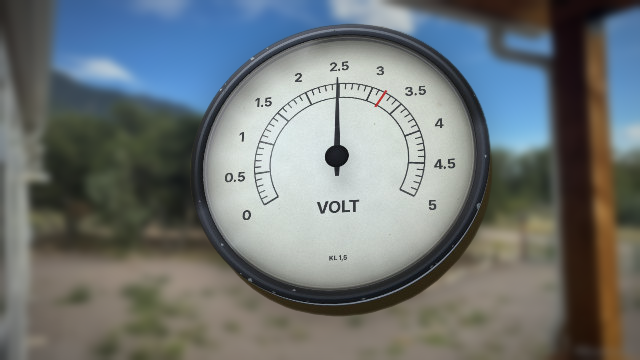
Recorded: 2.5 V
